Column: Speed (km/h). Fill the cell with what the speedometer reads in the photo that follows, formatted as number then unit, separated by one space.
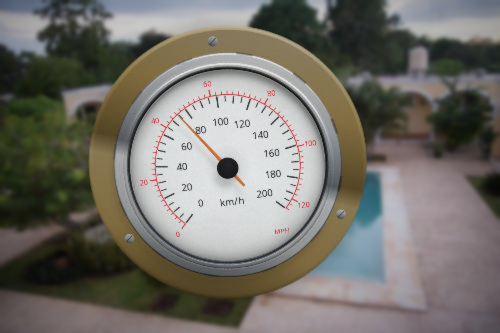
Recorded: 75 km/h
